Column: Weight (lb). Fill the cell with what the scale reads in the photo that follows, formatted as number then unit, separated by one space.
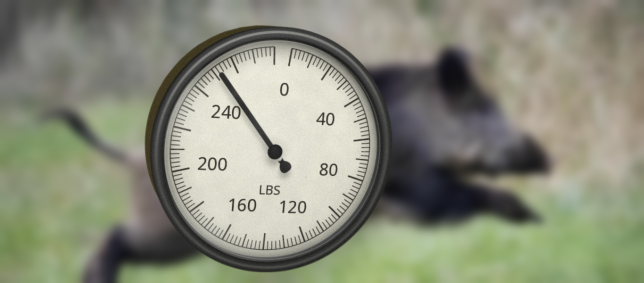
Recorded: 252 lb
